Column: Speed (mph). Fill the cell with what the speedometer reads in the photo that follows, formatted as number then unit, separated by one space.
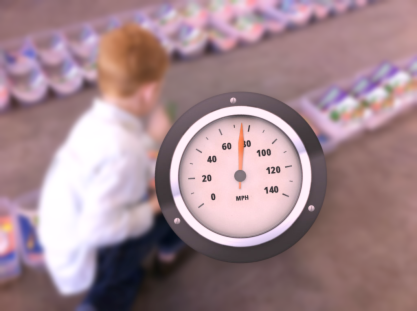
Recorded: 75 mph
